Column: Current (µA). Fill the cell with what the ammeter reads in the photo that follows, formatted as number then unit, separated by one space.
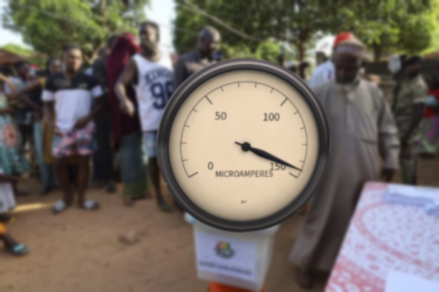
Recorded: 145 µA
